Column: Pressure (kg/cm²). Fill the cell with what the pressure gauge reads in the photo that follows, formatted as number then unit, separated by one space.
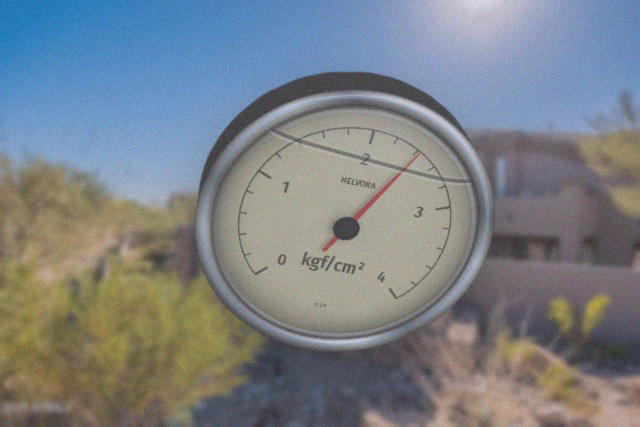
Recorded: 2.4 kg/cm²
